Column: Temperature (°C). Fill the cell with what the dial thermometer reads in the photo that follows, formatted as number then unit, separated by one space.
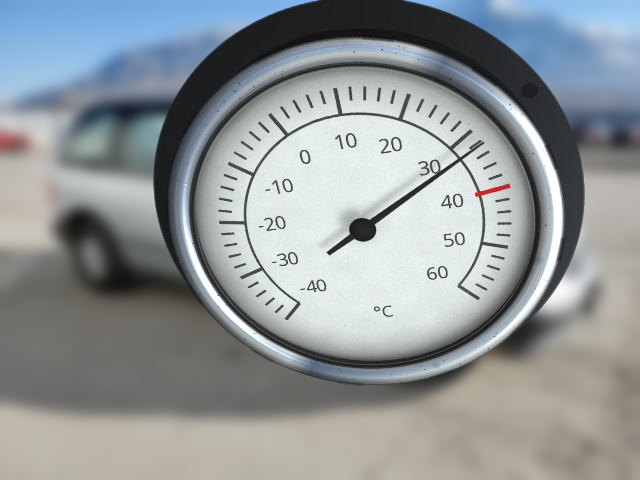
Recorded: 32 °C
